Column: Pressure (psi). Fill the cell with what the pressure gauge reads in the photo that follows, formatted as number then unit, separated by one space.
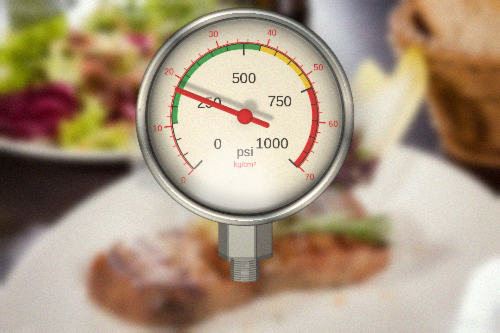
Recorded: 250 psi
